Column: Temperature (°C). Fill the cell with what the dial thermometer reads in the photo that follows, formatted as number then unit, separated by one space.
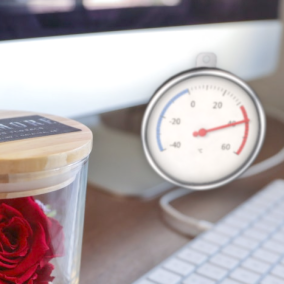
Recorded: 40 °C
